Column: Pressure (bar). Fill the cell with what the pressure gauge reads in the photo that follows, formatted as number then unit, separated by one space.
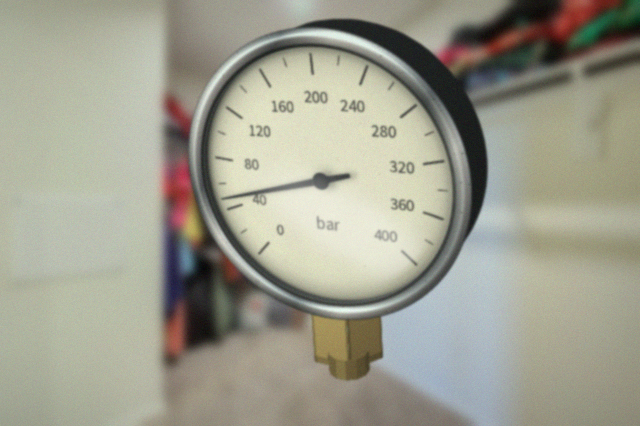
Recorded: 50 bar
